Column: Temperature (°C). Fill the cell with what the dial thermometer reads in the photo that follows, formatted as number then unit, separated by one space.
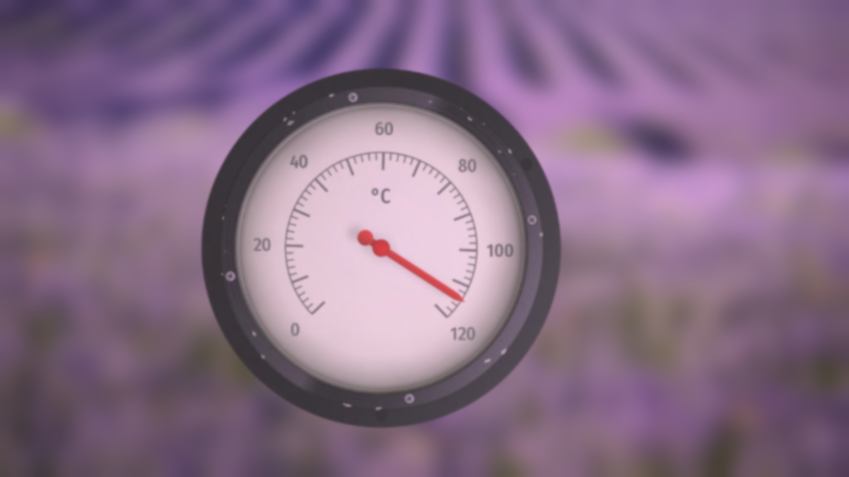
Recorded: 114 °C
